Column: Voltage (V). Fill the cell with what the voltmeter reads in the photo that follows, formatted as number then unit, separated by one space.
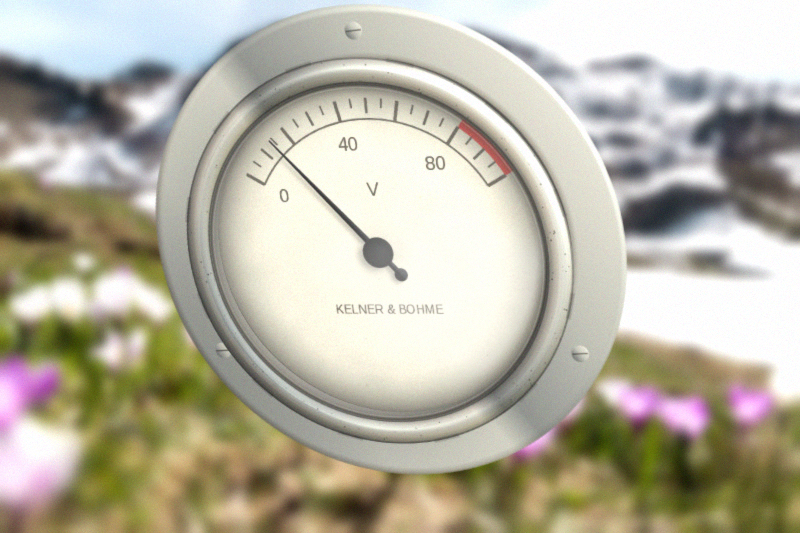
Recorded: 15 V
